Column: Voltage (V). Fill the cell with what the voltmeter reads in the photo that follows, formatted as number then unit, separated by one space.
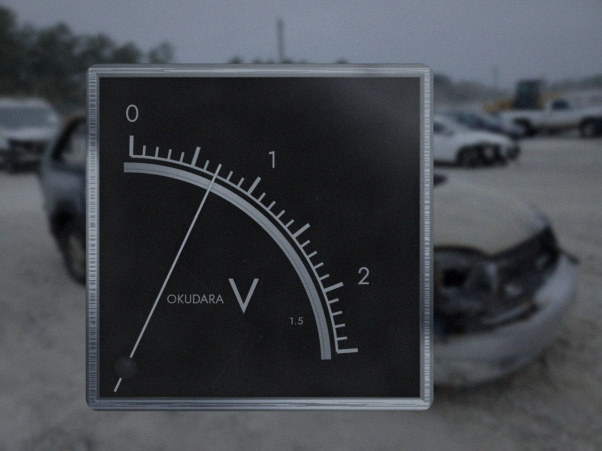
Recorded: 0.7 V
